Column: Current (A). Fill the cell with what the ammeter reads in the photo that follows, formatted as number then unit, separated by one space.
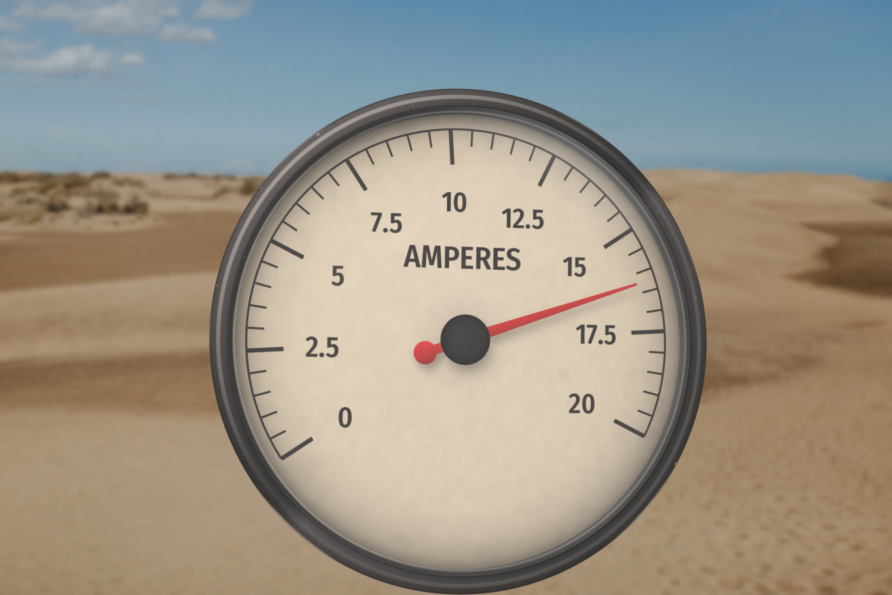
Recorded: 16.25 A
